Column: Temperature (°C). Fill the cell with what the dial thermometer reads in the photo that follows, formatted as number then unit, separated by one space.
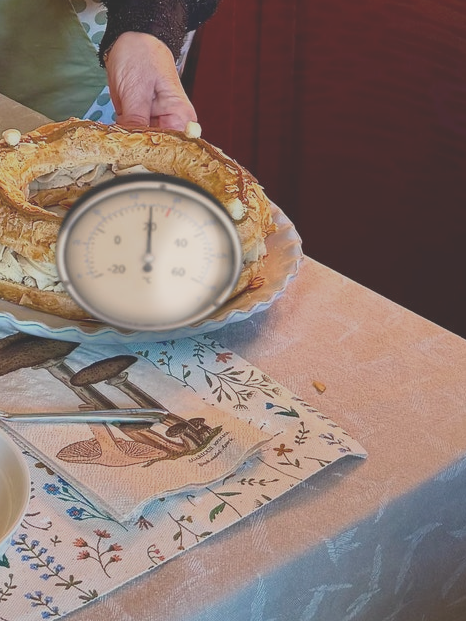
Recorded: 20 °C
